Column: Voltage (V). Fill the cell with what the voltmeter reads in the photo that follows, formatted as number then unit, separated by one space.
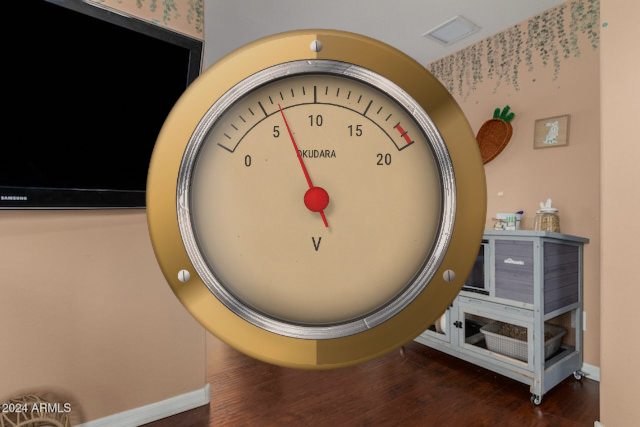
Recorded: 6.5 V
